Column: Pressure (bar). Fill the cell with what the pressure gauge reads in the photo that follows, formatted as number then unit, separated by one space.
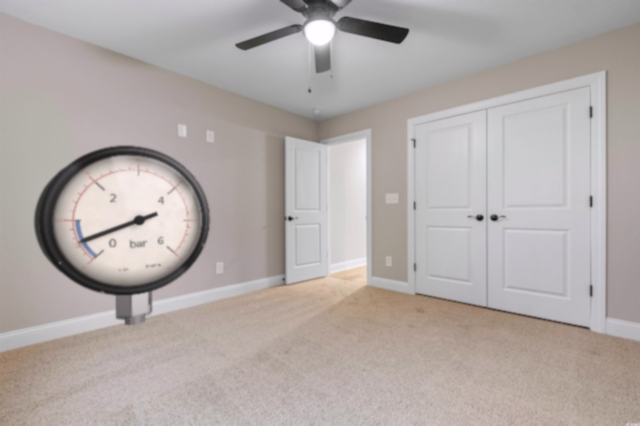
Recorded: 0.5 bar
